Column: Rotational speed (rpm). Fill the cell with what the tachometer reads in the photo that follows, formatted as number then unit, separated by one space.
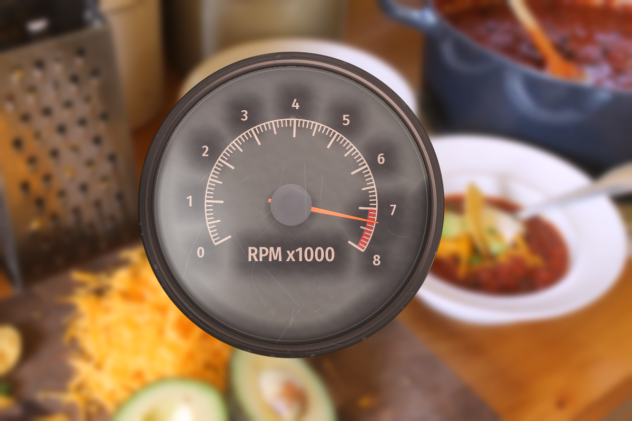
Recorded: 7300 rpm
